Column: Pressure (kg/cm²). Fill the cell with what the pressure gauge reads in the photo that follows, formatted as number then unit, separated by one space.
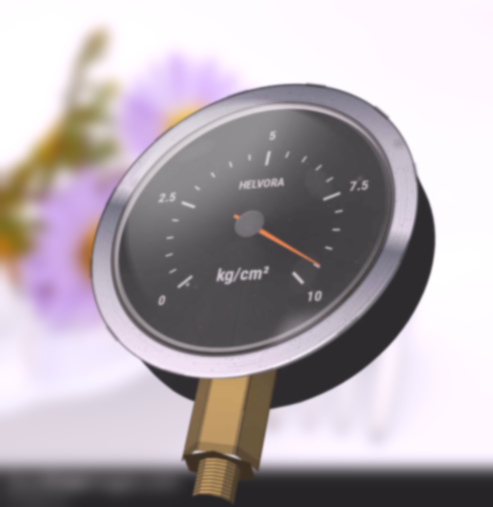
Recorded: 9.5 kg/cm²
